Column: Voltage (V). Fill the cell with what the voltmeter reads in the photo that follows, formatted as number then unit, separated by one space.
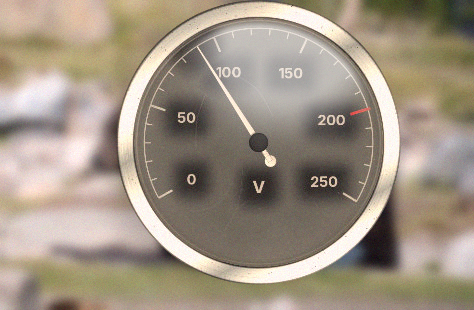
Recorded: 90 V
